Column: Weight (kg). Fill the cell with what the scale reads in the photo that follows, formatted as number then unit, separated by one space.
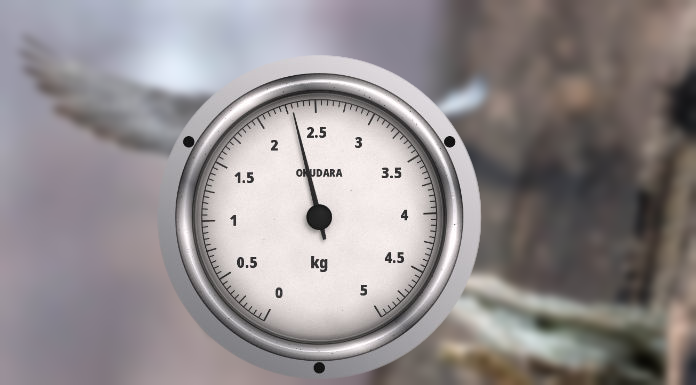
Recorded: 2.3 kg
